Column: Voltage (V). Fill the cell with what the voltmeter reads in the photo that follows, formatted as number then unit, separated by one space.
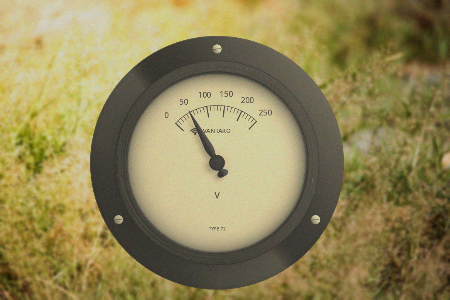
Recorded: 50 V
